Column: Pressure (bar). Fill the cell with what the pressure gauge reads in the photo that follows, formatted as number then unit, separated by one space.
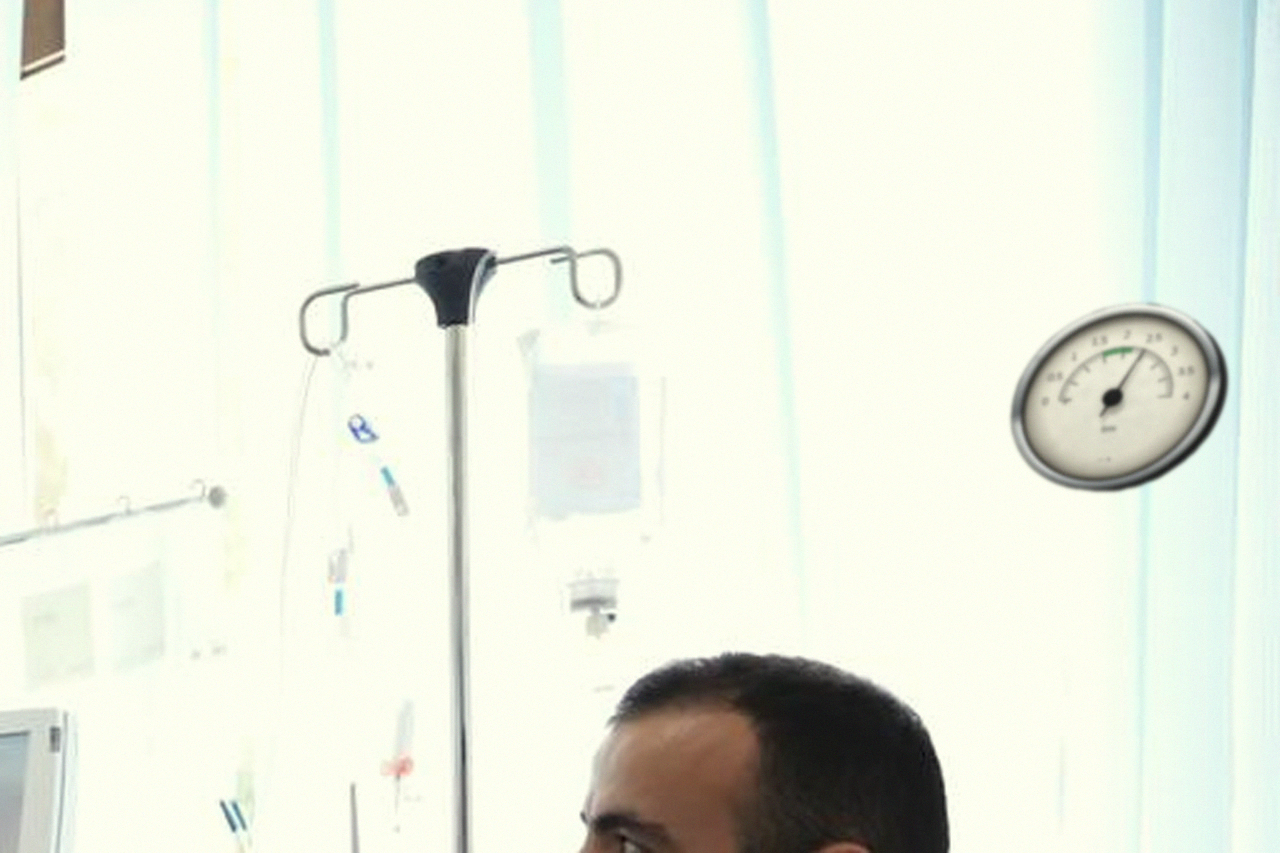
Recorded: 2.5 bar
